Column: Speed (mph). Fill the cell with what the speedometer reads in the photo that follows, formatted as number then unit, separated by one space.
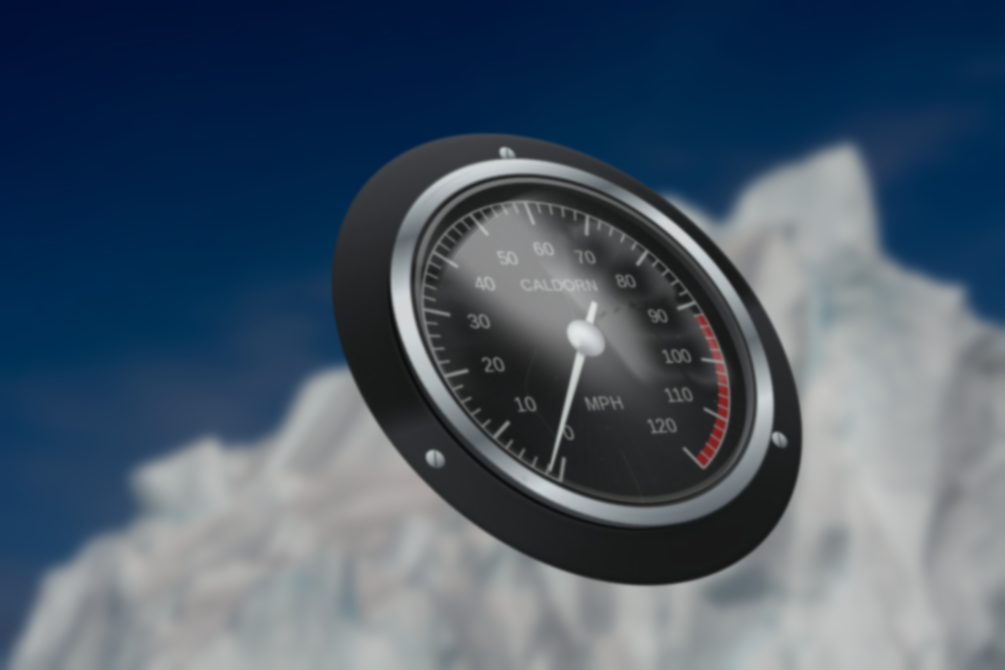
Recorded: 2 mph
